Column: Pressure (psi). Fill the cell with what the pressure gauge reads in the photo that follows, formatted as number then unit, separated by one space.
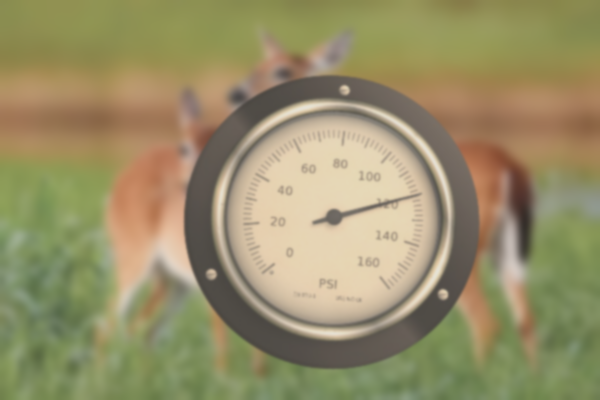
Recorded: 120 psi
